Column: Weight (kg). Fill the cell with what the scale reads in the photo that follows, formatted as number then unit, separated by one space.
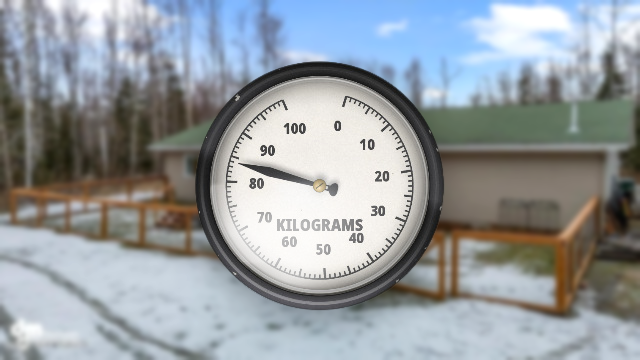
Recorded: 84 kg
